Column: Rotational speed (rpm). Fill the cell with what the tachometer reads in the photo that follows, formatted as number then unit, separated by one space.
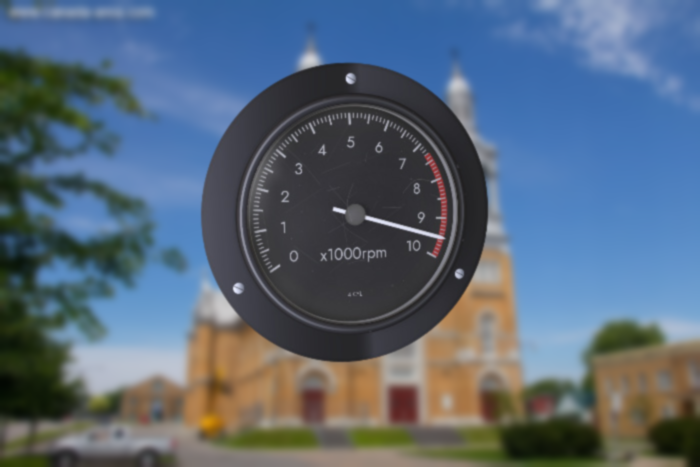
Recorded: 9500 rpm
